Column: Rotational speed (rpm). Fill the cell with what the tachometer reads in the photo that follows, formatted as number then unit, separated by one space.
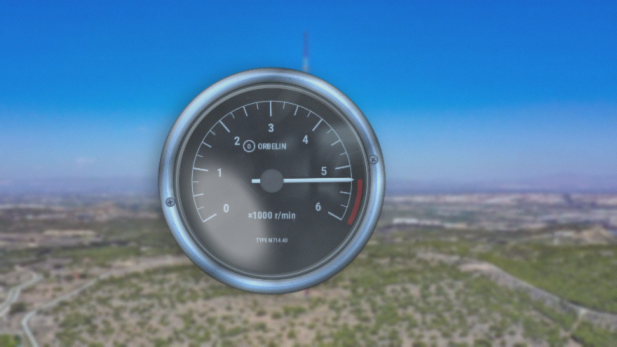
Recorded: 5250 rpm
